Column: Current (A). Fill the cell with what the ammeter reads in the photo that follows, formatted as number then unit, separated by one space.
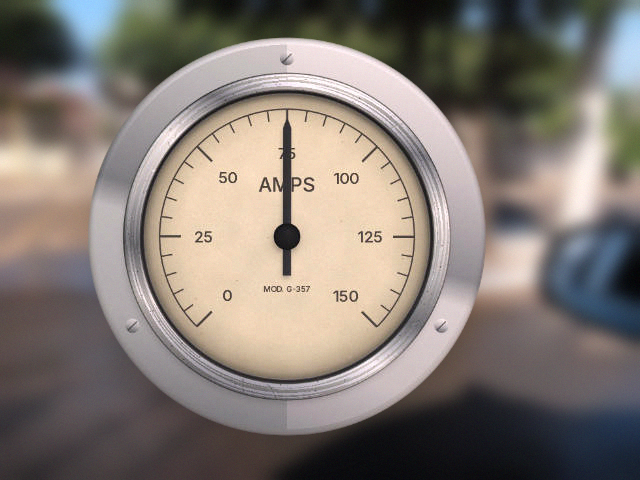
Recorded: 75 A
